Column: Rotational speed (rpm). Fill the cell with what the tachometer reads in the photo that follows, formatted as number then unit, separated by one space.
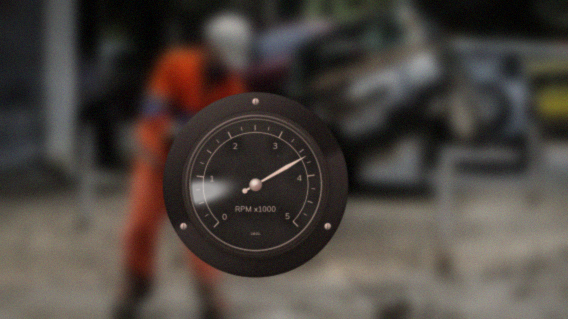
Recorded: 3625 rpm
